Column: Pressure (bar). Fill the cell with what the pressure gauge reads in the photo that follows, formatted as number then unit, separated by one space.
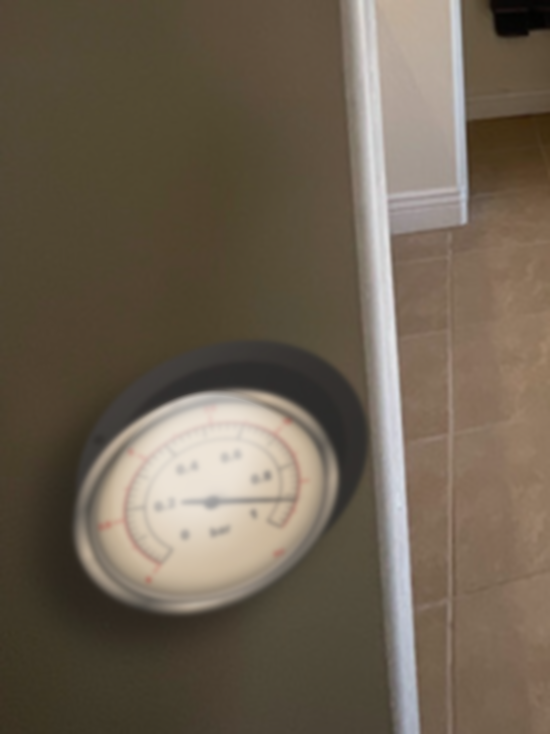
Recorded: 0.9 bar
